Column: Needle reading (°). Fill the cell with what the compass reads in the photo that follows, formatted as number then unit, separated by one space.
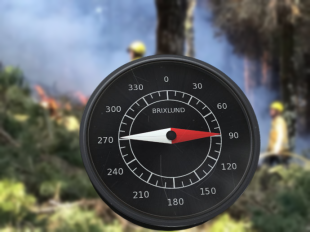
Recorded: 90 °
